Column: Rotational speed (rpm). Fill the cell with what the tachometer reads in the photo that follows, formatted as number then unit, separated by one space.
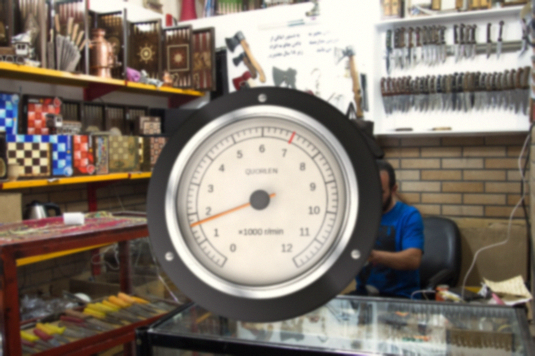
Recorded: 1600 rpm
